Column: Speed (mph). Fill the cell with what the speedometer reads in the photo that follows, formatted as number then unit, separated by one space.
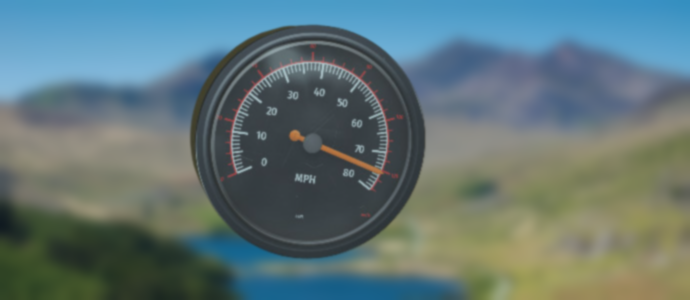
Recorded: 75 mph
